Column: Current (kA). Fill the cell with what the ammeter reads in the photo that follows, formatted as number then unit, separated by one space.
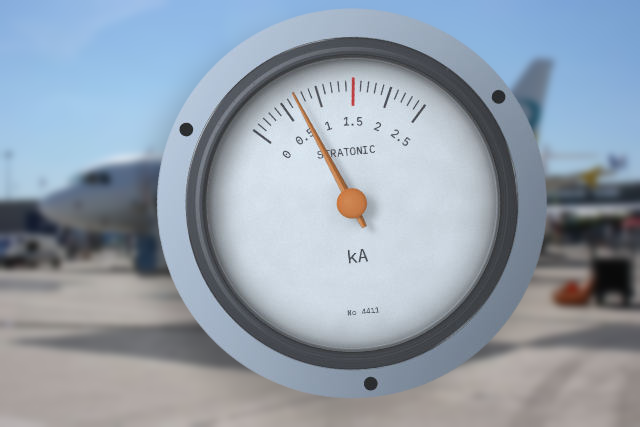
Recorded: 0.7 kA
